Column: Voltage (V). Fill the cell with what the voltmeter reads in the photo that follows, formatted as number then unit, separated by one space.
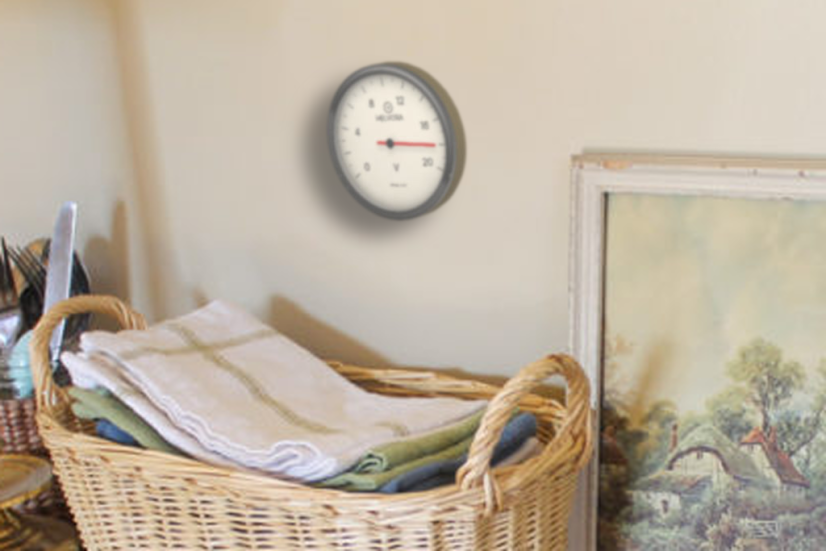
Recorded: 18 V
